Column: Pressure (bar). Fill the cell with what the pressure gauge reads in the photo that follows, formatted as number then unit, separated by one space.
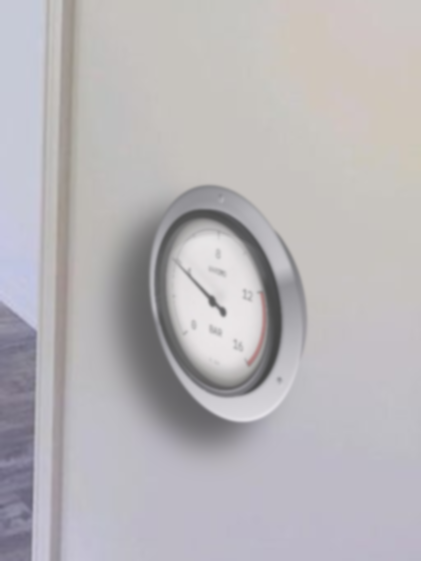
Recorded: 4 bar
